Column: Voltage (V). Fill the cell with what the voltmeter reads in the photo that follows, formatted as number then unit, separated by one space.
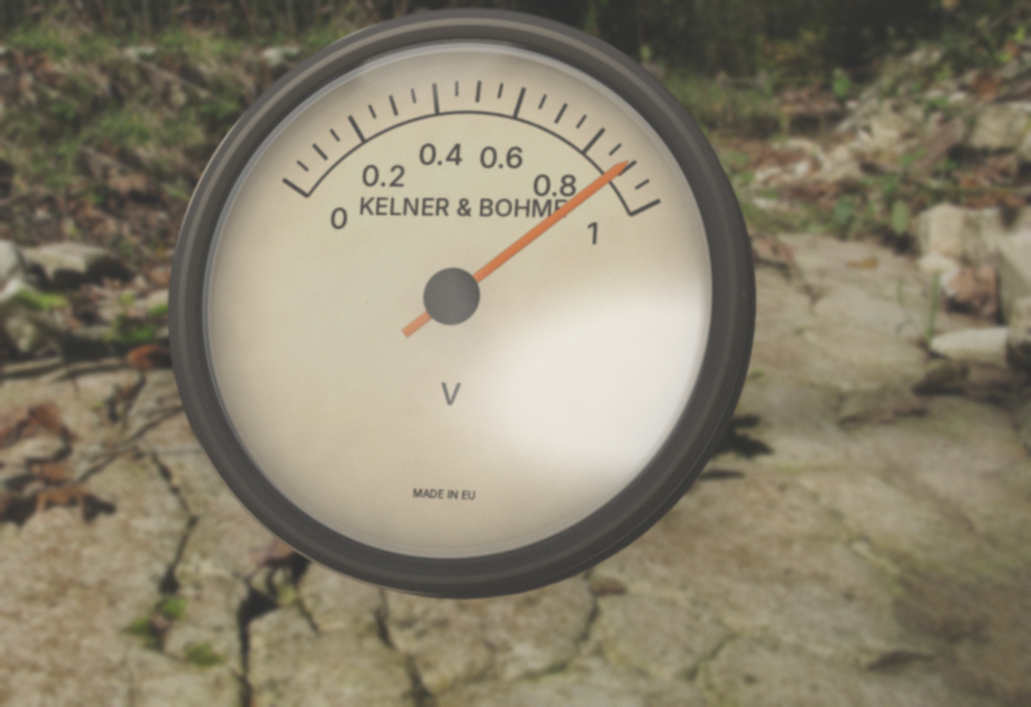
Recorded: 0.9 V
